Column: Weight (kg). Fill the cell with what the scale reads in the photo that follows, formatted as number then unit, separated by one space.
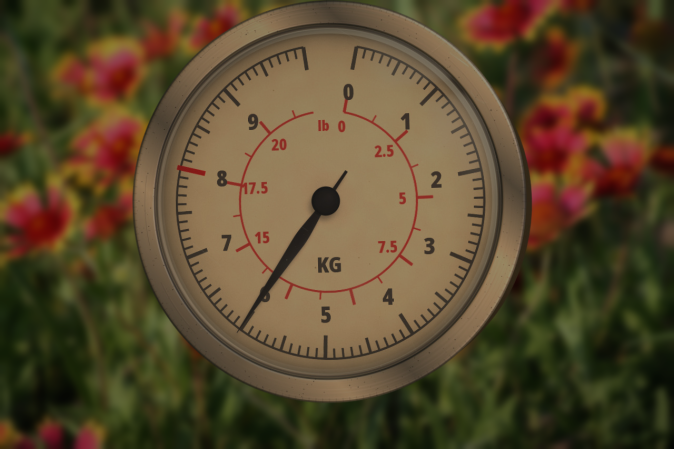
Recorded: 6 kg
